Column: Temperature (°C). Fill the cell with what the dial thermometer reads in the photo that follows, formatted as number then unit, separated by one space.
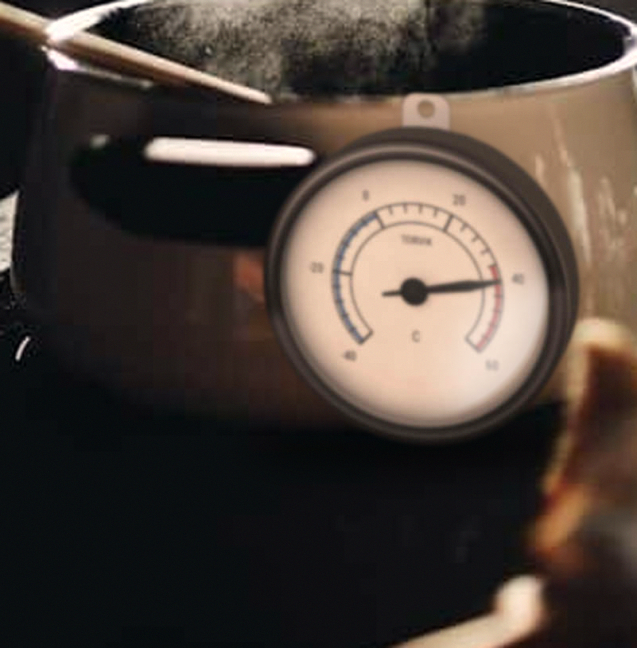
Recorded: 40 °C
